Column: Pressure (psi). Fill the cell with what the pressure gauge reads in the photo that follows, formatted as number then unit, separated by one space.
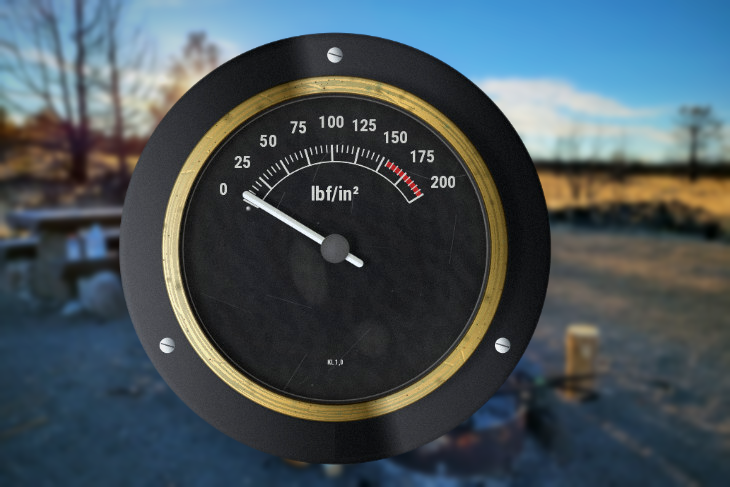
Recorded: 5 psi
